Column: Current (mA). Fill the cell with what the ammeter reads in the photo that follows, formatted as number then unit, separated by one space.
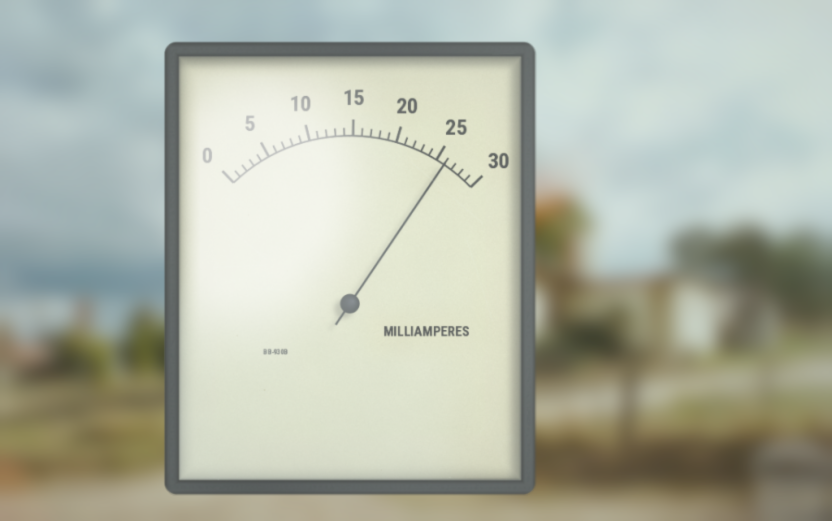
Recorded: 26 mA
